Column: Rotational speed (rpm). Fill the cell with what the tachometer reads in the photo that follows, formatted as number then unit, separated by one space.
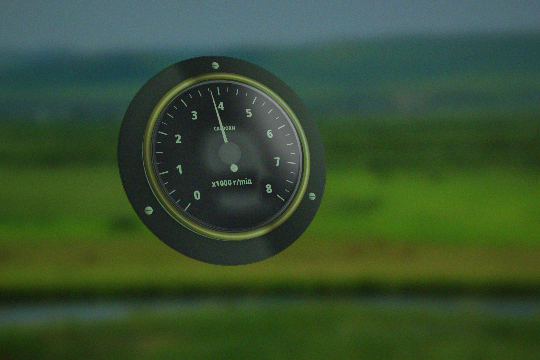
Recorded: 3750 rpm
